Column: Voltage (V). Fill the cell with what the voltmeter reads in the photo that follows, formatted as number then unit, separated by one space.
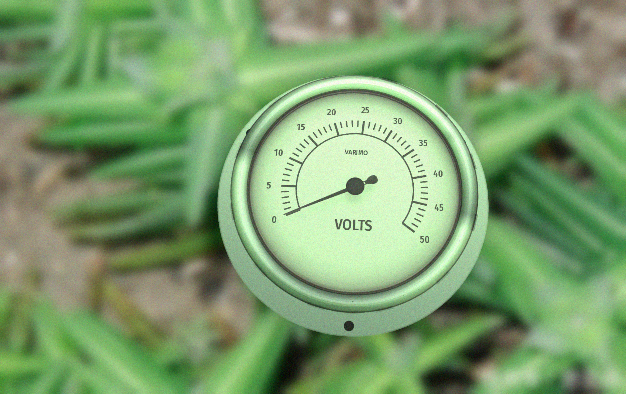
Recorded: 0 V
